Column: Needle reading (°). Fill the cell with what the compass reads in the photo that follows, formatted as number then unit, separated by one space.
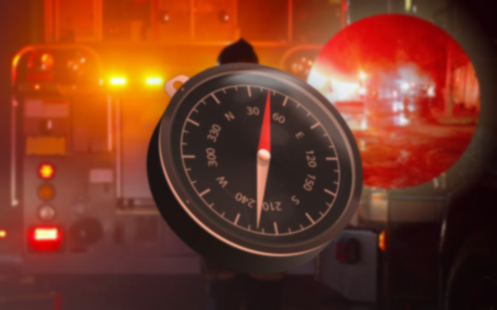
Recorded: 45 °
